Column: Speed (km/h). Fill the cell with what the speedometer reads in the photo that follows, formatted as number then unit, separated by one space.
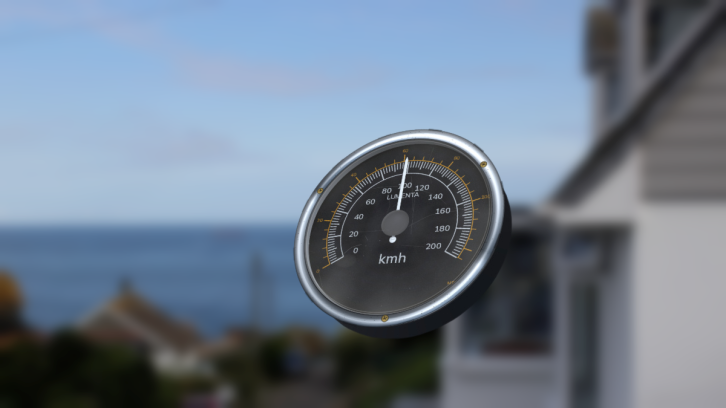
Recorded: 100 km/h
